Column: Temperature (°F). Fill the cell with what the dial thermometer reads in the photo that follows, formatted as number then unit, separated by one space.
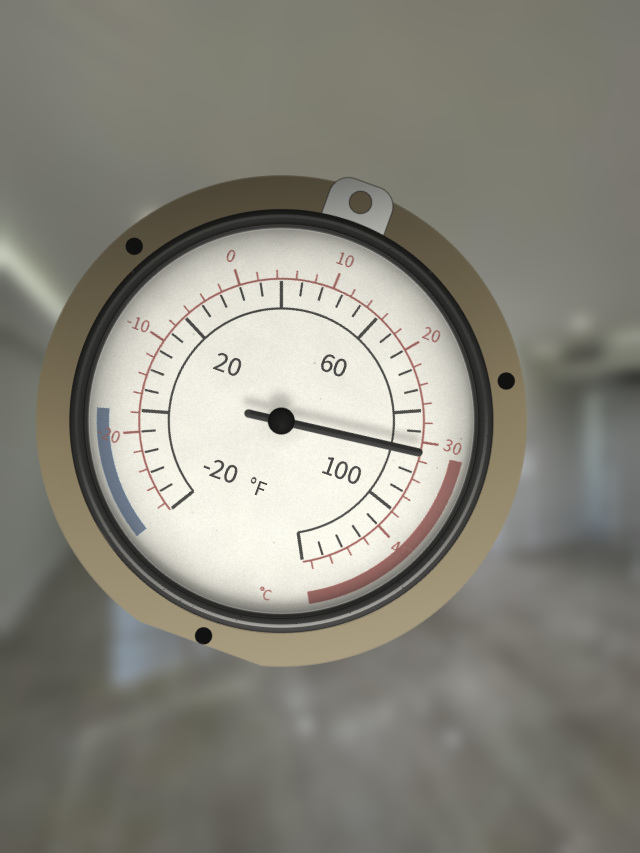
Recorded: 88 °F
